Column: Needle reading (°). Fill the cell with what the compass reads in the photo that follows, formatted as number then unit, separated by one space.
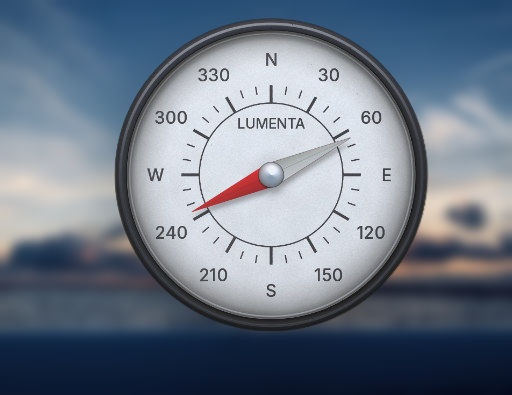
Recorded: 245 °
